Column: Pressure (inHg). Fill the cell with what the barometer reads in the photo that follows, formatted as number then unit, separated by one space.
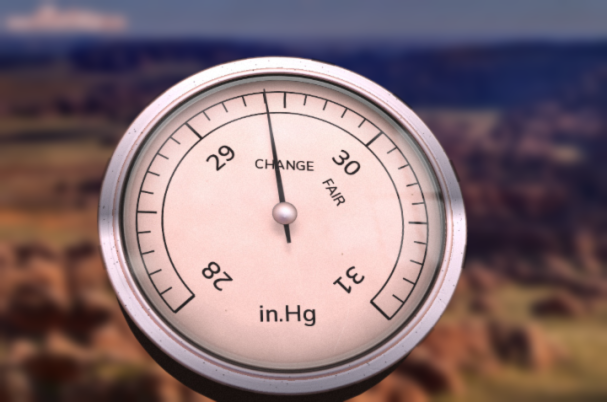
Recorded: 29.4 inHg
